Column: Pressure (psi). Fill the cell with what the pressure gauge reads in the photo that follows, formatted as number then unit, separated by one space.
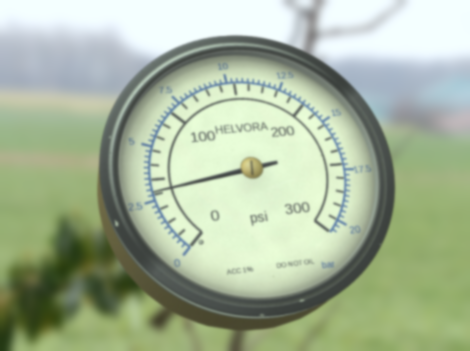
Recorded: 40 psi
